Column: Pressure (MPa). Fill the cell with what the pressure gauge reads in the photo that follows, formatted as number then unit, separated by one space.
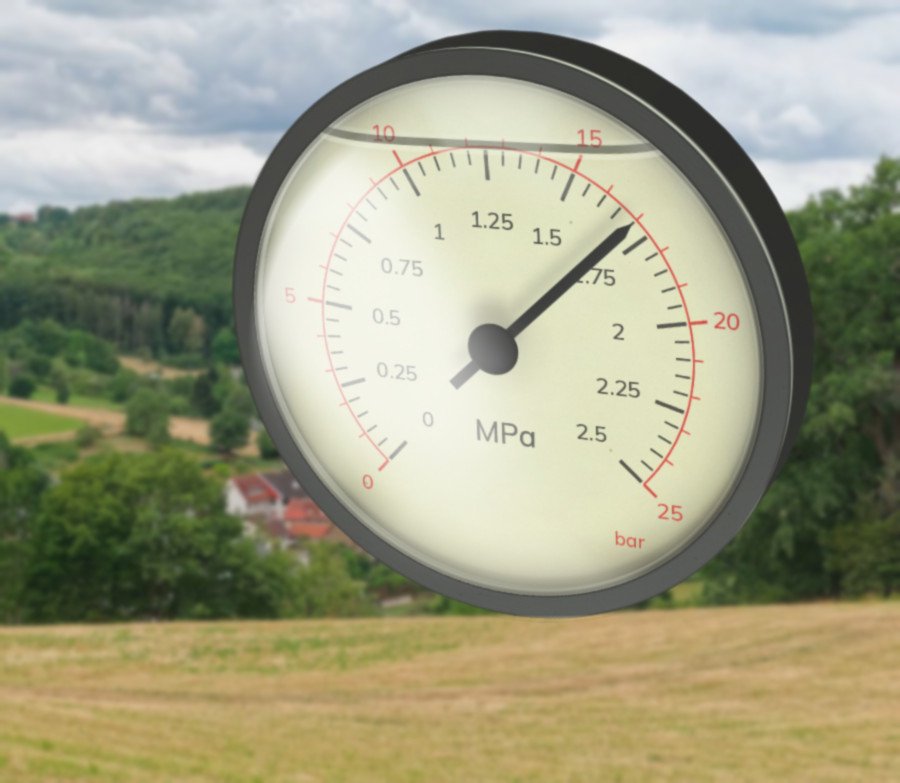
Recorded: 1.7 MPa
